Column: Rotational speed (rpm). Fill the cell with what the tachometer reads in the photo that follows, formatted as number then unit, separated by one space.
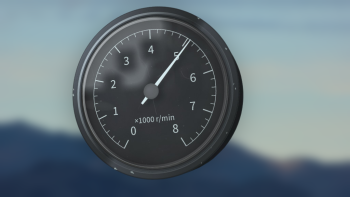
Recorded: 5100 rpm
